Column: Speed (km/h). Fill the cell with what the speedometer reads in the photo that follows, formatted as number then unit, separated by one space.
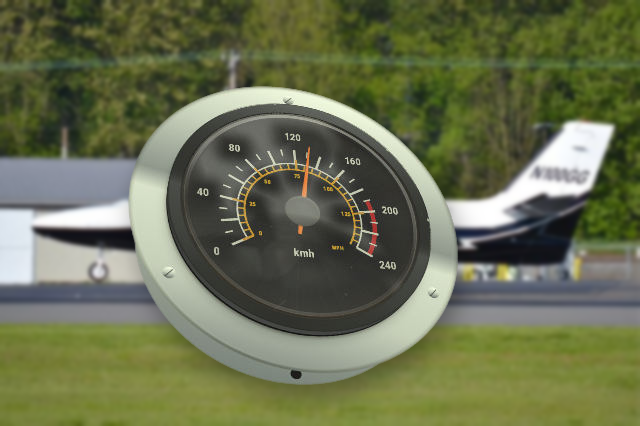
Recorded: 130 km/h
